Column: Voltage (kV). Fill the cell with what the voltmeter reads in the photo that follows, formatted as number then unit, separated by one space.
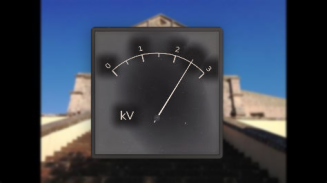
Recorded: 2.5 kV
